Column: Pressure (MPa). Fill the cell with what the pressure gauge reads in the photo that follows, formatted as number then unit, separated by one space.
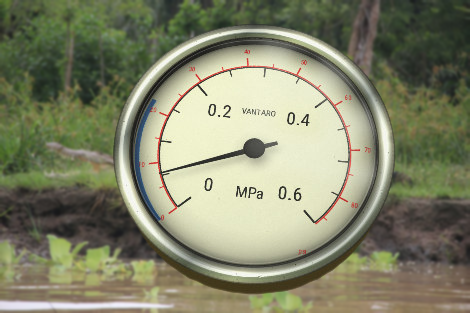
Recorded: 0.05 MPa
